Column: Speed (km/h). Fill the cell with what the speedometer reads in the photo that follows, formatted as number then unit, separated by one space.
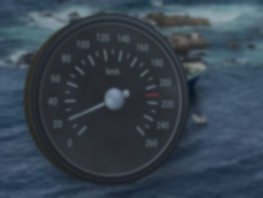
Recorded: 20 km/h
